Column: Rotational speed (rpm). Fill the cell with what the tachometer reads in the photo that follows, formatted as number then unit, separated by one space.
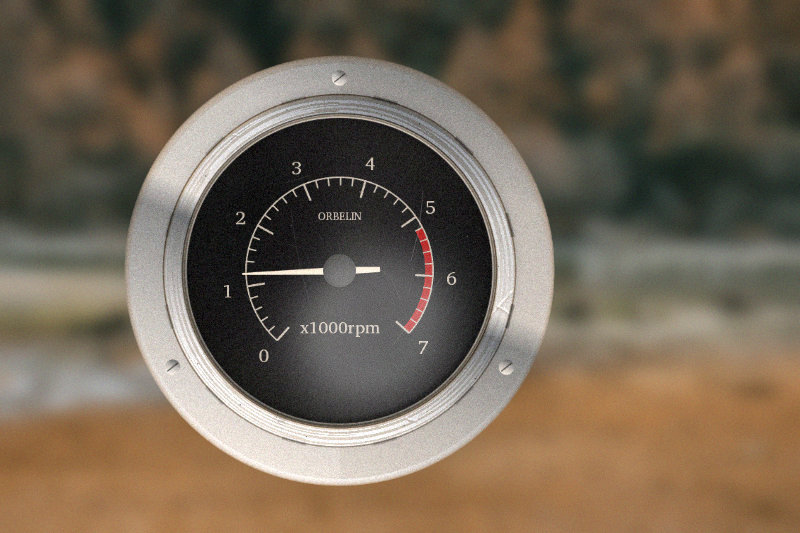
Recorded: 1200 rpm
